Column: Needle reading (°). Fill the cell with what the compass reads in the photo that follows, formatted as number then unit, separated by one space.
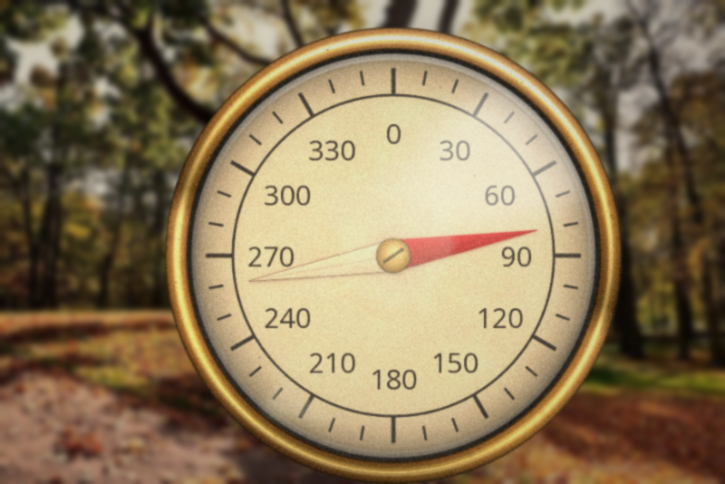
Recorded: 80 °
